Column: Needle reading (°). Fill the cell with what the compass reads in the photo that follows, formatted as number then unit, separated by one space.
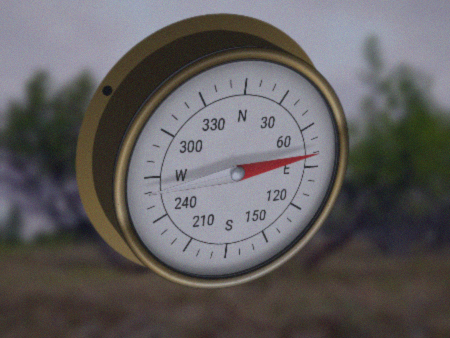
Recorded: 80 °
